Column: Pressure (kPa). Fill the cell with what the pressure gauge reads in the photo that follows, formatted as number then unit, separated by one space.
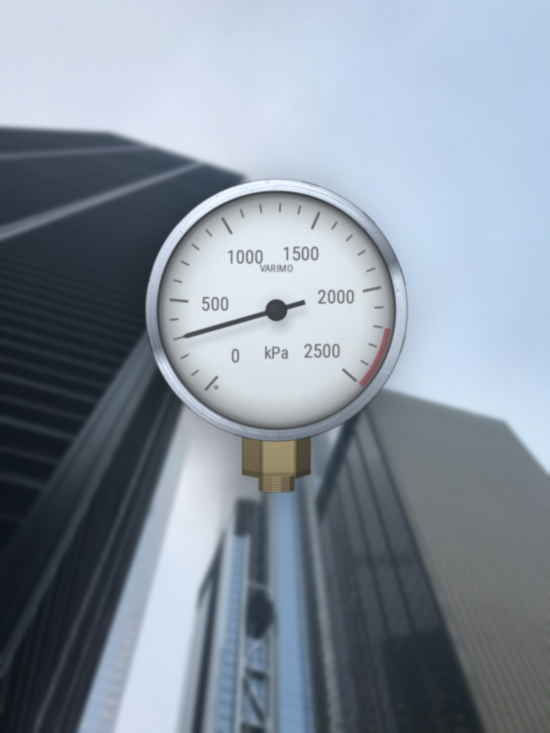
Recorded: 300 kPa
